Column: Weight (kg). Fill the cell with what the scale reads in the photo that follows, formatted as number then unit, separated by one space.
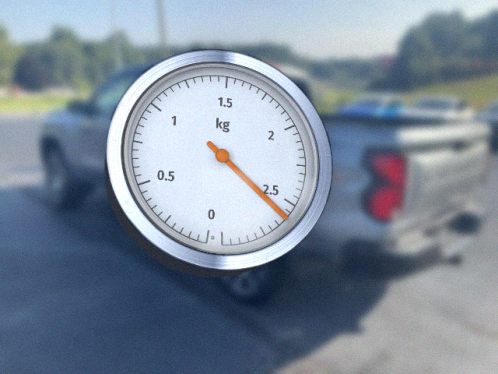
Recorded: 2.6 kg
